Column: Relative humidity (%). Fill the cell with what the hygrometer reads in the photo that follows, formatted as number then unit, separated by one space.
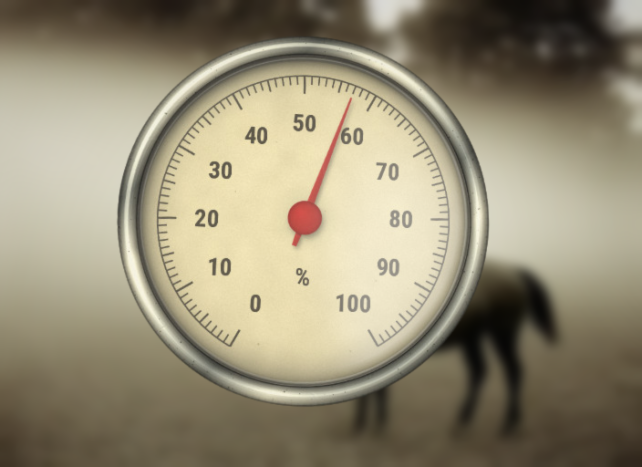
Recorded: 57 %
